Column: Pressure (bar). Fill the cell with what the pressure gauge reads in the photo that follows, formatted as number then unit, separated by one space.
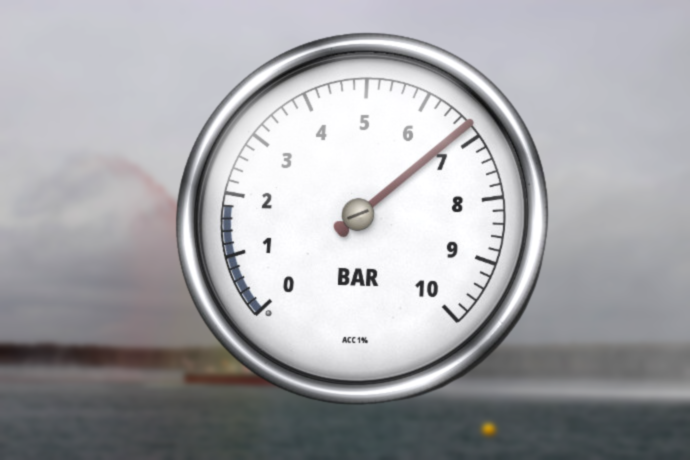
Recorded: 6.8 bar
